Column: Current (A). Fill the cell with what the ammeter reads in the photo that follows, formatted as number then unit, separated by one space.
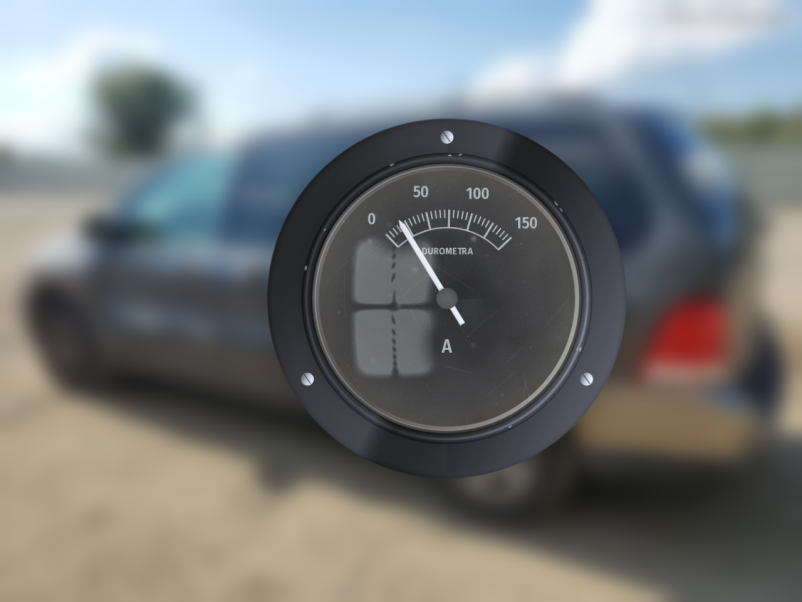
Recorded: 20 A
